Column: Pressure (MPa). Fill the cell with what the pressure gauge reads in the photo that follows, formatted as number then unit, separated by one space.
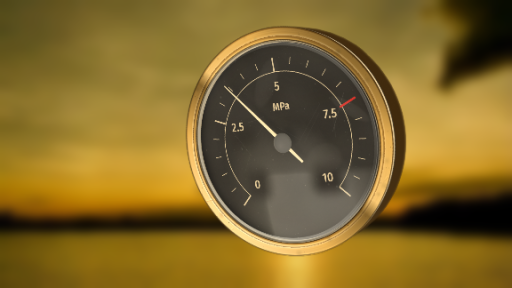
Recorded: 3.5 MPa
